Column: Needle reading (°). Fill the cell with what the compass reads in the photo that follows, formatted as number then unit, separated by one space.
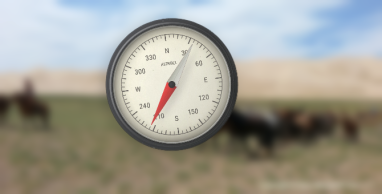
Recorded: 215 °
